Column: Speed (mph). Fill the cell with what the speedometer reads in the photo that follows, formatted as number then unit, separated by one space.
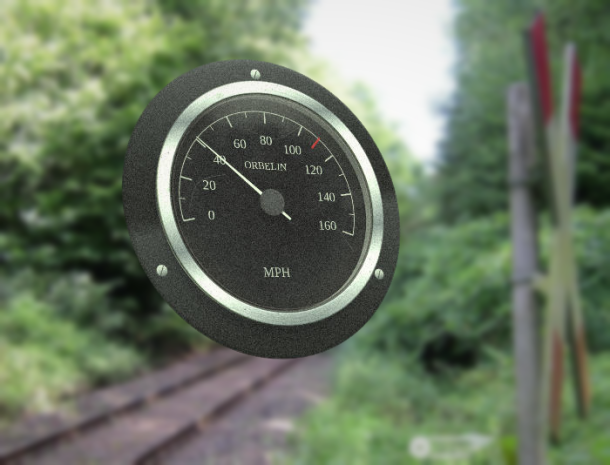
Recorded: 40 mph
